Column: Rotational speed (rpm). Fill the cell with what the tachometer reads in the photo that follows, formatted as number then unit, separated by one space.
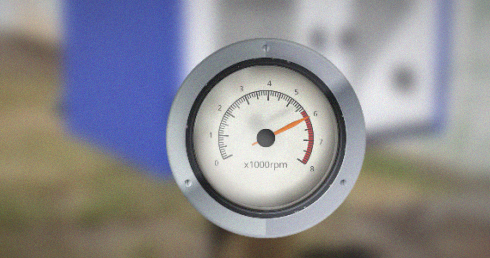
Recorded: 6000 rpm
